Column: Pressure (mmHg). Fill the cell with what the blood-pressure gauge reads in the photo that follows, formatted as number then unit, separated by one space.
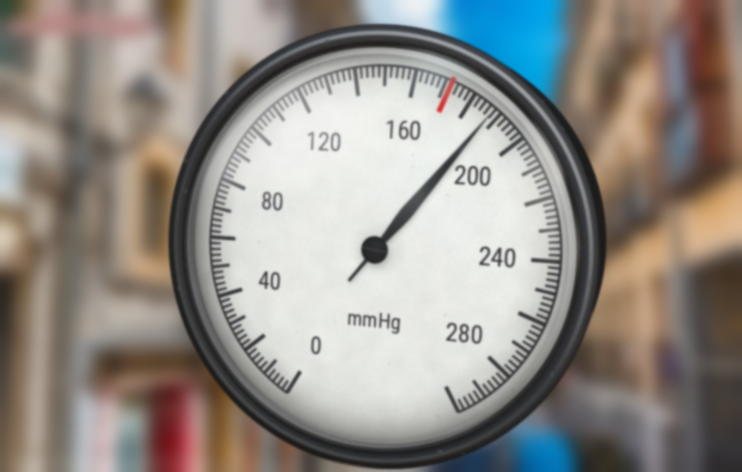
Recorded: 188 mmHg
